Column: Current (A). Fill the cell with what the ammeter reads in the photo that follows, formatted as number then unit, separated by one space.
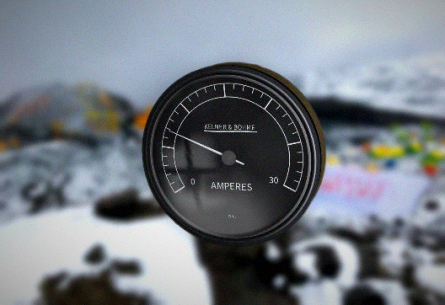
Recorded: 7 A
